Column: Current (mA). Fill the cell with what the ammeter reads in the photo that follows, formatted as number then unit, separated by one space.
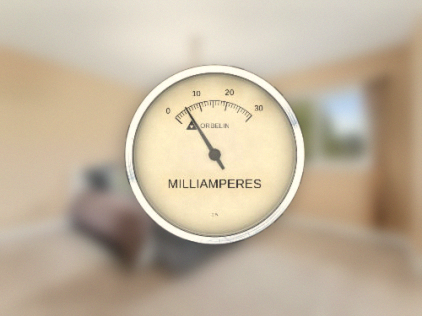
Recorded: 5 mA
